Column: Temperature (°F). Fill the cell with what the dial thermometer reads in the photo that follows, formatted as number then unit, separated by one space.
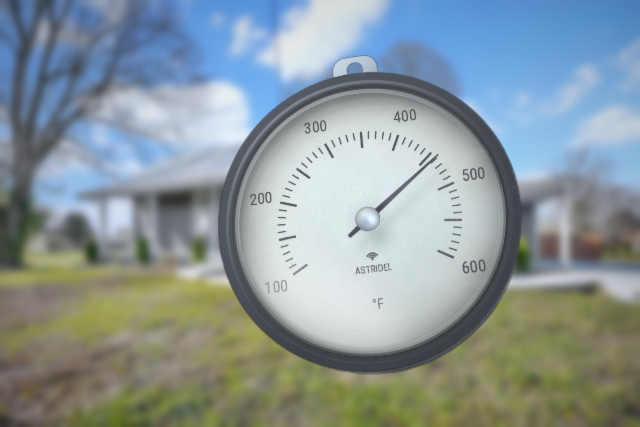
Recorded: 460 °F
